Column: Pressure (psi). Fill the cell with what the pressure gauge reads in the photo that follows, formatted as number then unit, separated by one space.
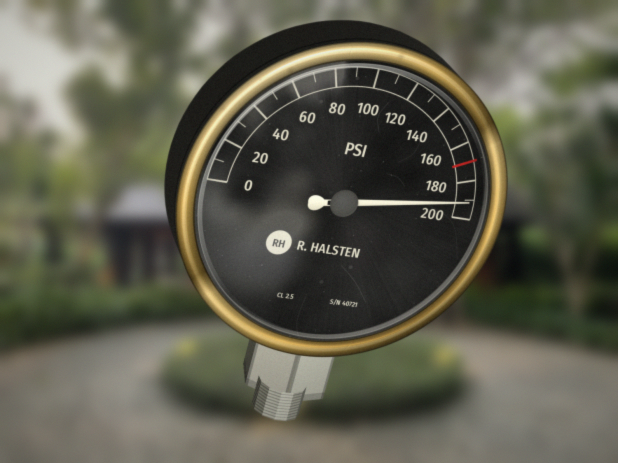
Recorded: 190 psi
